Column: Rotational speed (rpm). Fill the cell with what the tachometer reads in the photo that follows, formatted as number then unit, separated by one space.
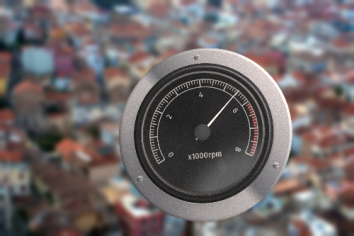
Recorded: 5500 rpm
